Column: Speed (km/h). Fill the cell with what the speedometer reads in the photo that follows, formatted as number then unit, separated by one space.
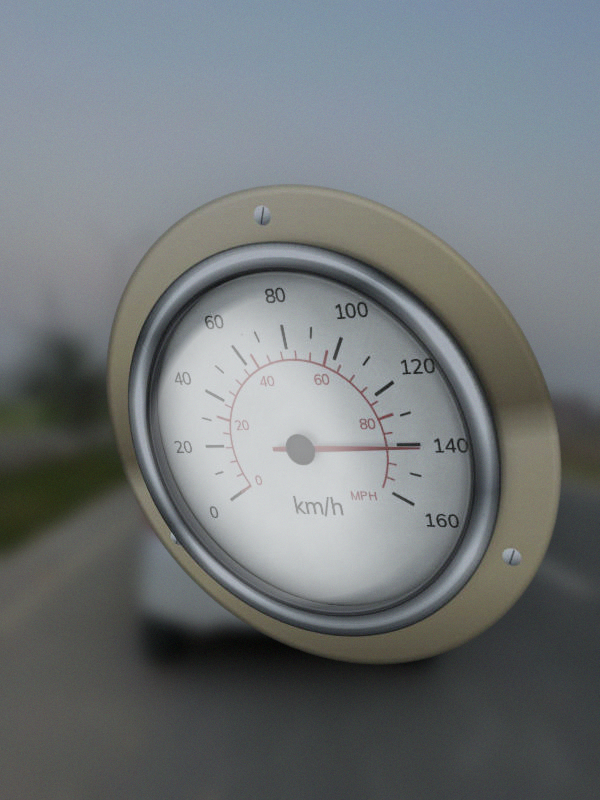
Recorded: 140 km/h
